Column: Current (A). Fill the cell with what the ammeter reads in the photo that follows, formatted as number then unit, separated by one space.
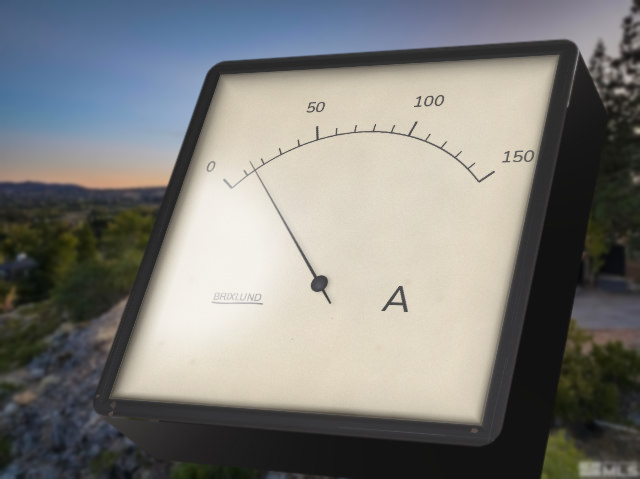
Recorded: 15 A
